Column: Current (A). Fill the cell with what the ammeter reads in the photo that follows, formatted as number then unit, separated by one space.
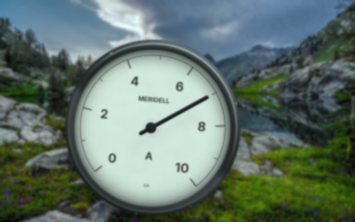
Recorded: 7 A
